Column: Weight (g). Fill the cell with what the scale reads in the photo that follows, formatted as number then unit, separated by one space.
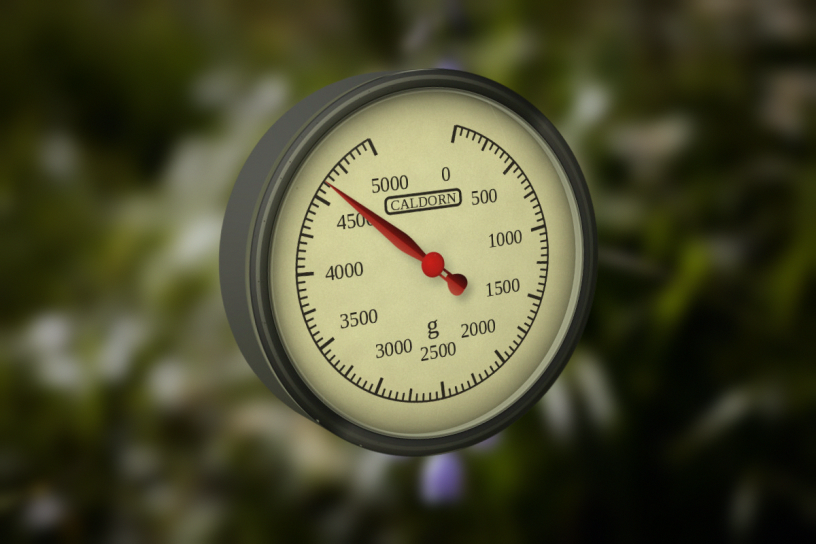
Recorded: 4600 g
